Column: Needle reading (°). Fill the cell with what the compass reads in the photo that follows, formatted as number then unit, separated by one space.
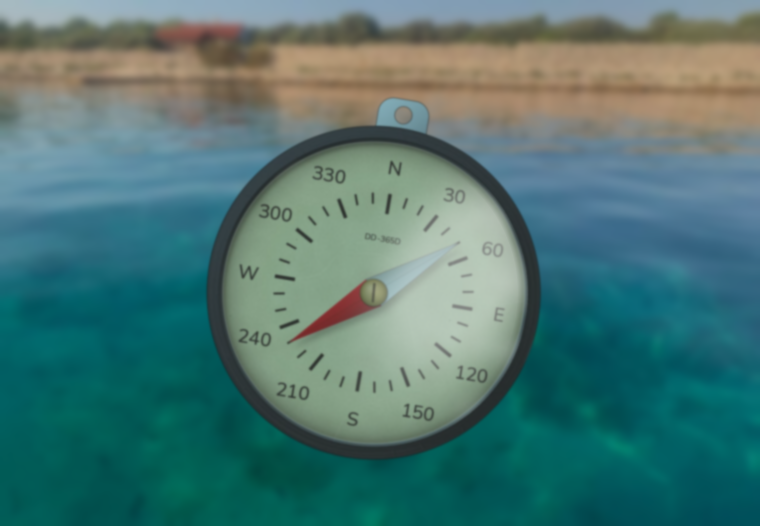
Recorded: 230 °
